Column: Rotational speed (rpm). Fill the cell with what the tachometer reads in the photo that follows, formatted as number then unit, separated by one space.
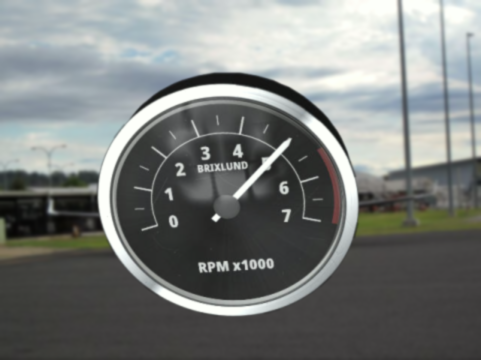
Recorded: 5000 rpm
